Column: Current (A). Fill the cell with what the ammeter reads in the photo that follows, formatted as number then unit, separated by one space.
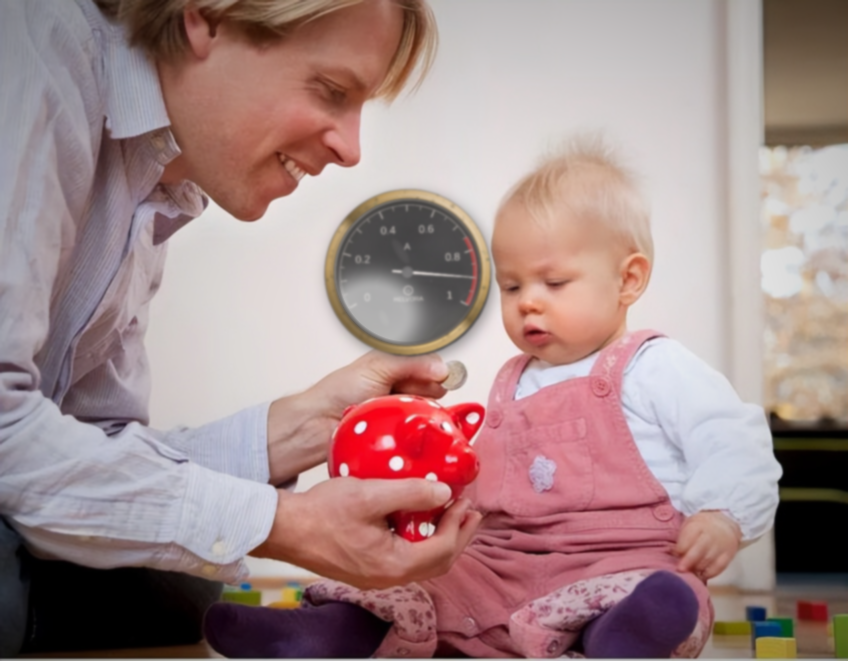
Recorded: 0.9 A
